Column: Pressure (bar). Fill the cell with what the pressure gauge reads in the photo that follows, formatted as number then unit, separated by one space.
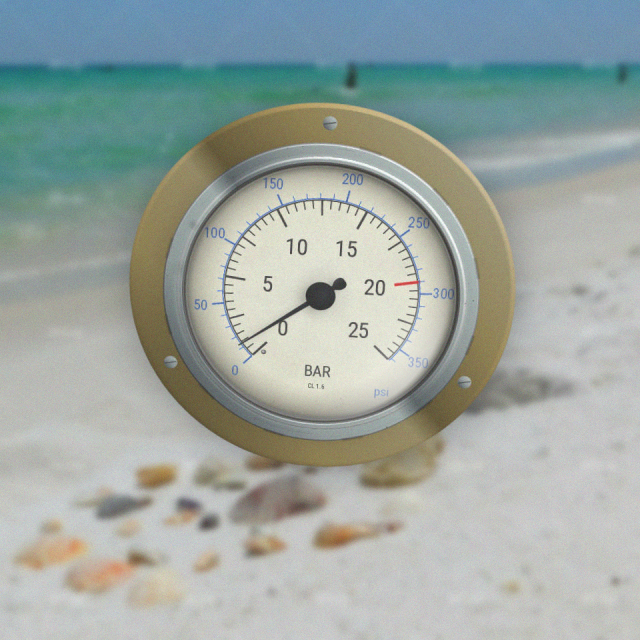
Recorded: 1 bar
